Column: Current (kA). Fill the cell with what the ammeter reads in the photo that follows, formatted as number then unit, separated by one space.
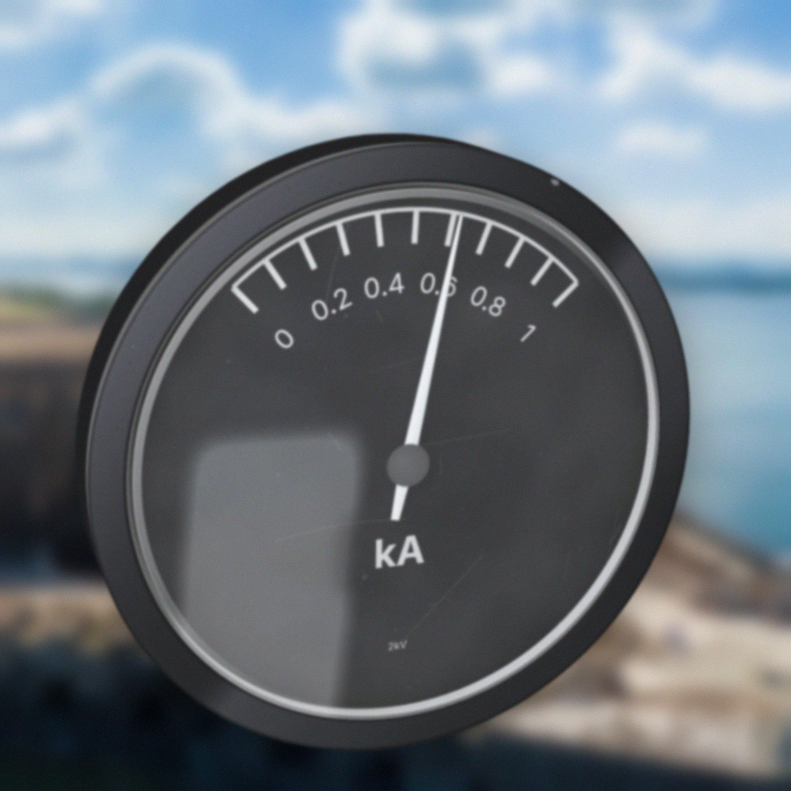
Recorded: 0.6 kA
